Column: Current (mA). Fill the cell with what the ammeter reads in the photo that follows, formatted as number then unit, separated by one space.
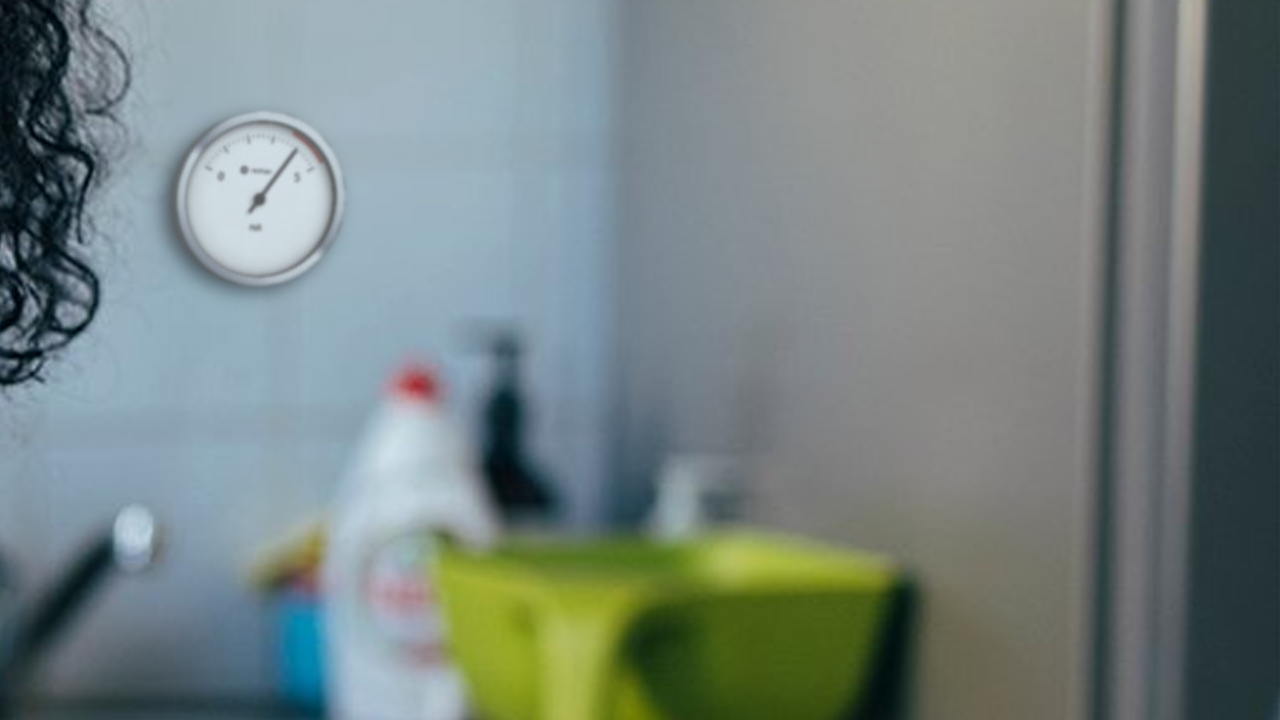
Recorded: 4 mA
